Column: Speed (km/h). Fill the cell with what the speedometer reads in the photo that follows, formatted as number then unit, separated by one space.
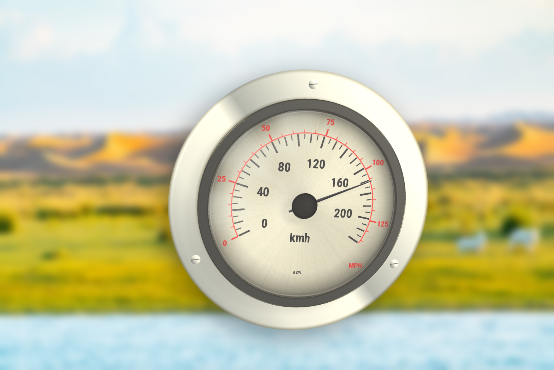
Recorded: 170 km/h
